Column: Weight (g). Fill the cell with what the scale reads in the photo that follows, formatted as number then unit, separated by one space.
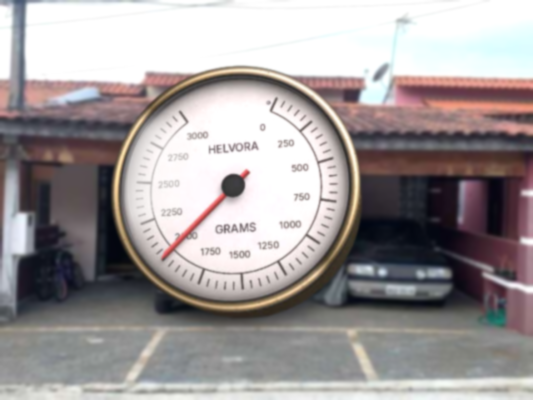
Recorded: 2000 g
